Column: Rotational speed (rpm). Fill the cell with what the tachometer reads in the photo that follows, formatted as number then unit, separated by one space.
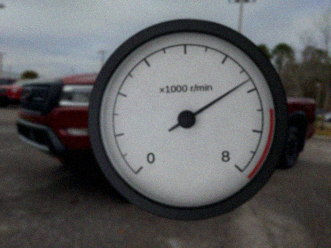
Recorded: 5750 rpm
